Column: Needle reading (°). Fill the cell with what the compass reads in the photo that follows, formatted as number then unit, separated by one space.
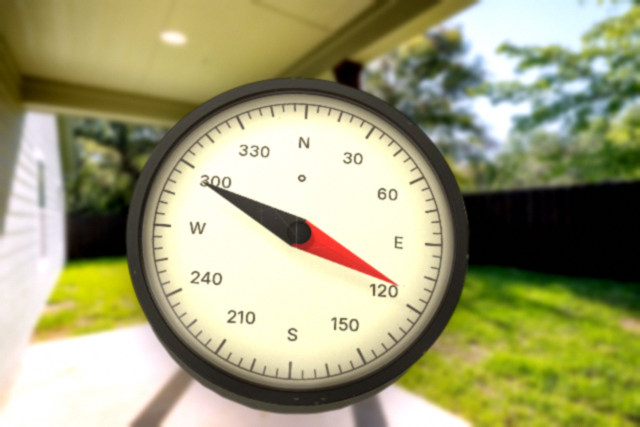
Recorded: 115 °
